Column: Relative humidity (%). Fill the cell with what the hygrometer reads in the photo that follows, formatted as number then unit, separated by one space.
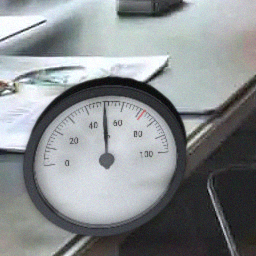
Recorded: 50 %
